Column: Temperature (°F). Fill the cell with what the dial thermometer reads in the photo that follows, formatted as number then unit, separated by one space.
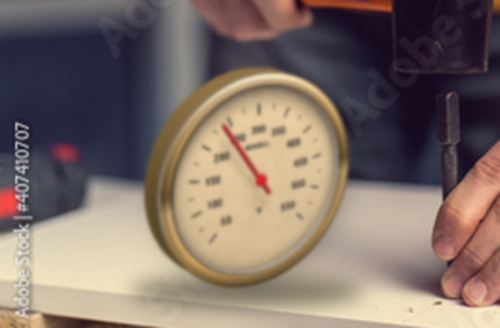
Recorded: 237.5 °F
